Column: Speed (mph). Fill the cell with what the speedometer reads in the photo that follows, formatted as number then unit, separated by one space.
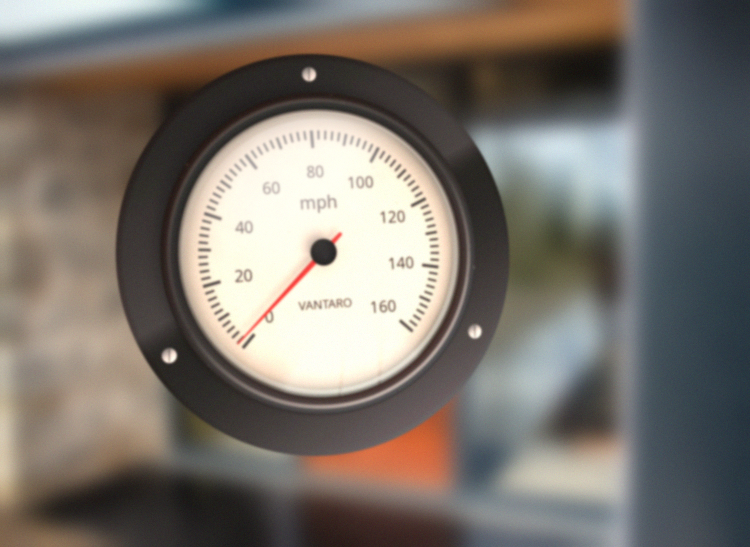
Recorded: 2 mph
